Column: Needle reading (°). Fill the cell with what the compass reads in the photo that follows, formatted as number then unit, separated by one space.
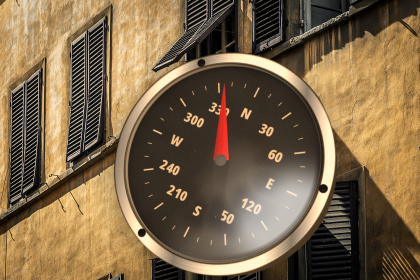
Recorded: 335 °
